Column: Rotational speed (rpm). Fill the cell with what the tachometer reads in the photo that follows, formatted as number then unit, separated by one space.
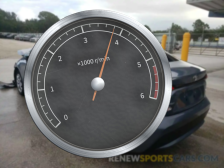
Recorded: 3800 rpm
